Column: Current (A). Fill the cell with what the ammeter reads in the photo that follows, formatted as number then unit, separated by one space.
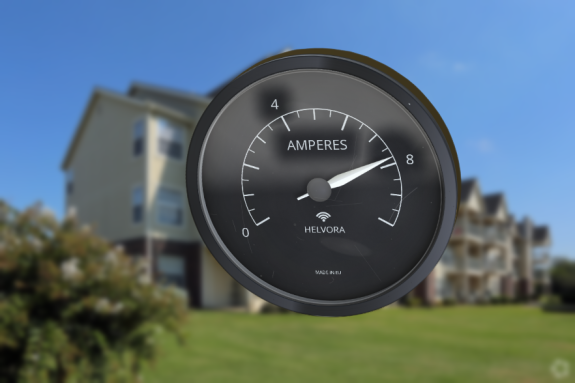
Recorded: 7.75 A
